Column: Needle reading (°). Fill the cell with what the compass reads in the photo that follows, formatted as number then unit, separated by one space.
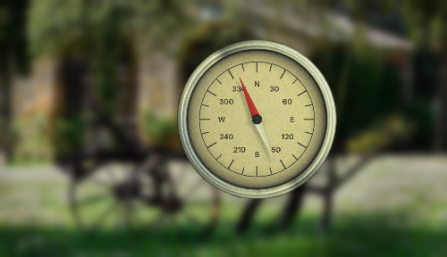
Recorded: 337.5 °
